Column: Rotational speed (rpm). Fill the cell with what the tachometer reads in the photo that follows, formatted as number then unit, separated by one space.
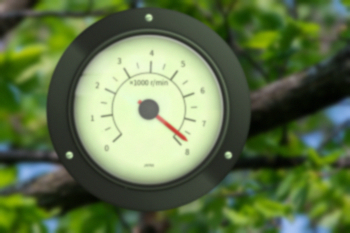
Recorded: 7750 rpm
